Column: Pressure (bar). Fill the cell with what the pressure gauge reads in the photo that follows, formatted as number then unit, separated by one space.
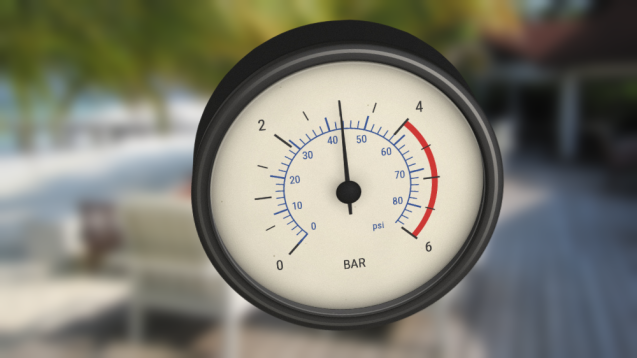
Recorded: 3 bar
